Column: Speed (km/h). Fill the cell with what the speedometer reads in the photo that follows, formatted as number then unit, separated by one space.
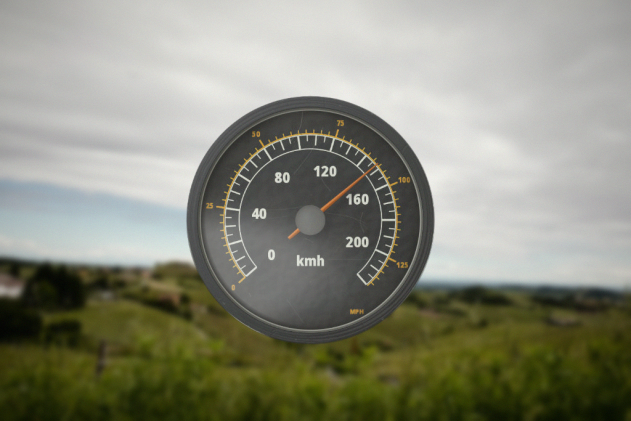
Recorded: 147.5 km/h
